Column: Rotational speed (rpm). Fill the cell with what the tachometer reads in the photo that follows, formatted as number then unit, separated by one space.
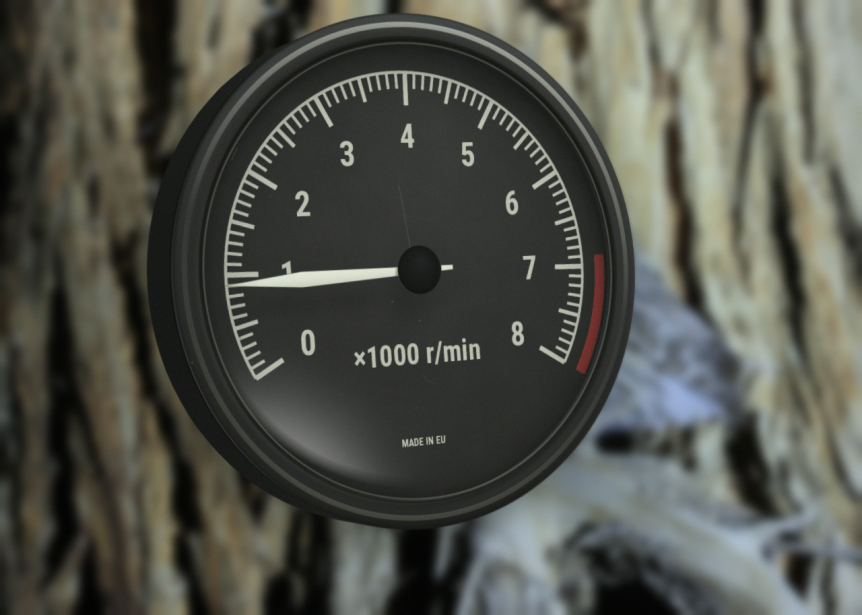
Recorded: 900 rpm
